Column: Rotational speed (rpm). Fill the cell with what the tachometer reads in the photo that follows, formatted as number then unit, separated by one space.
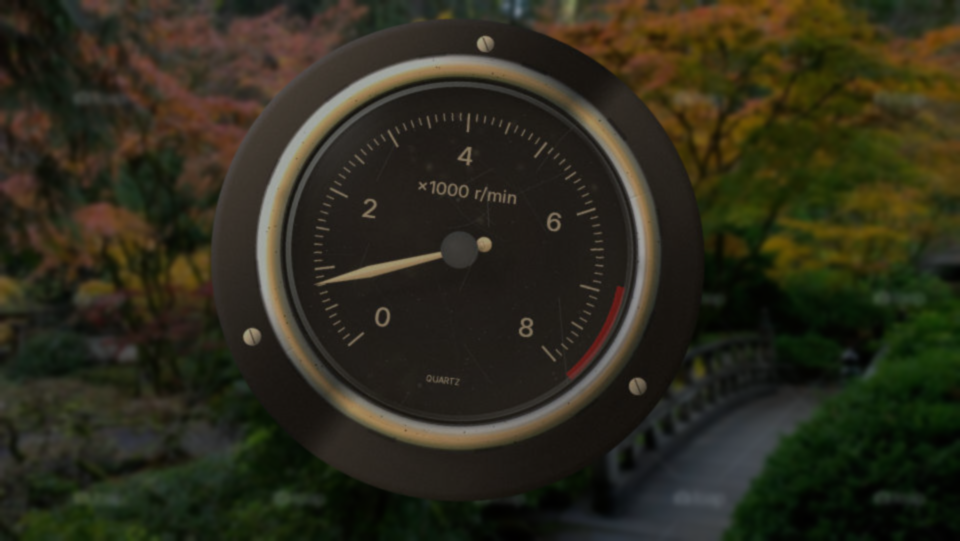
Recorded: 800 rpm
